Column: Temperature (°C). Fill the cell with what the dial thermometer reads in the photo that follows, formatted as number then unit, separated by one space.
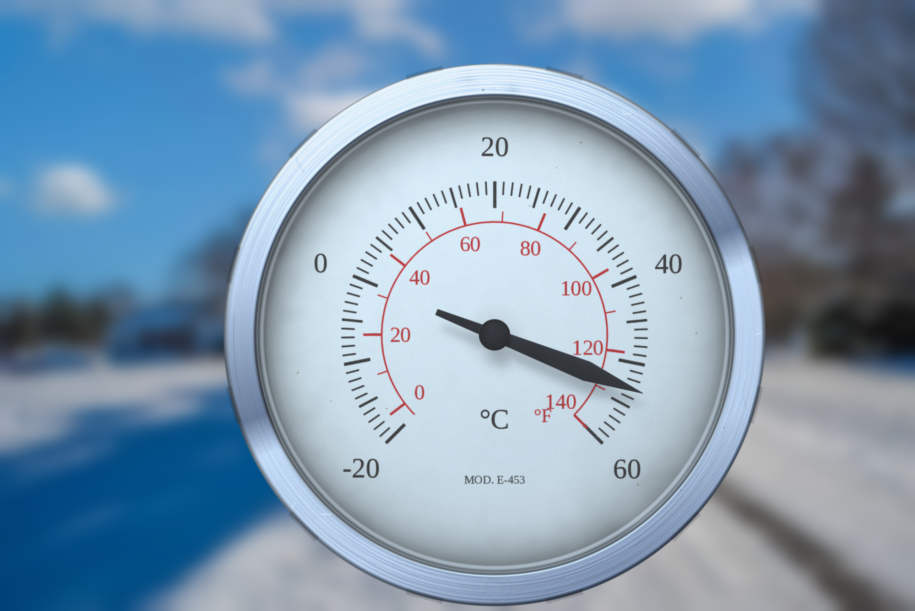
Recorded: 53 °C
